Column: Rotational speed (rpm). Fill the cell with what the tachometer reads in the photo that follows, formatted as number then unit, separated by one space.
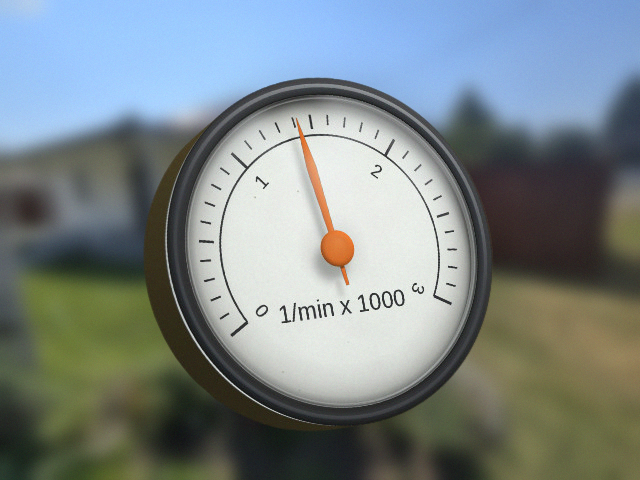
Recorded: 1400 rpm
